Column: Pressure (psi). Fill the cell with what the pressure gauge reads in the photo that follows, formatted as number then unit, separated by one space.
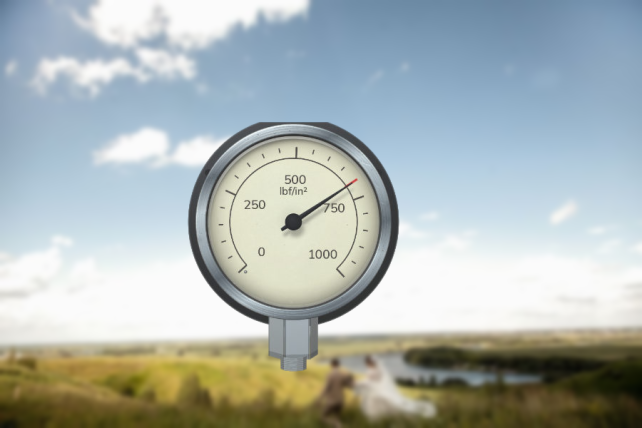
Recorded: 700 psi
